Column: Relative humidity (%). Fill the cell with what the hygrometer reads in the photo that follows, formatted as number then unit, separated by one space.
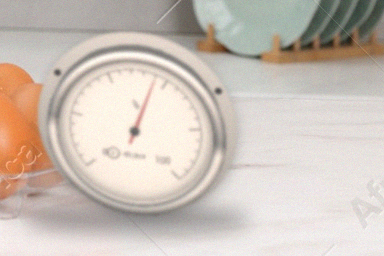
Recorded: 56 %
